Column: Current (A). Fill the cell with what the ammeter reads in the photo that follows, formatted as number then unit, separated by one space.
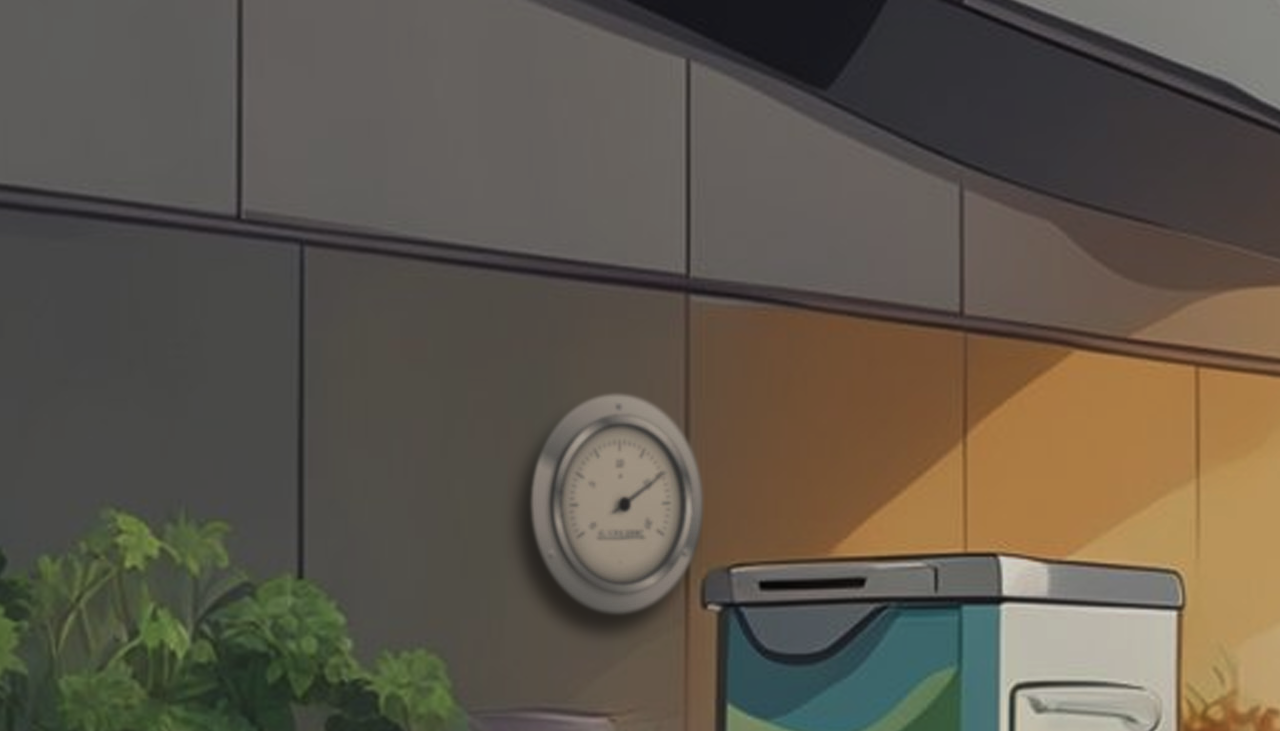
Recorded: 15 A
